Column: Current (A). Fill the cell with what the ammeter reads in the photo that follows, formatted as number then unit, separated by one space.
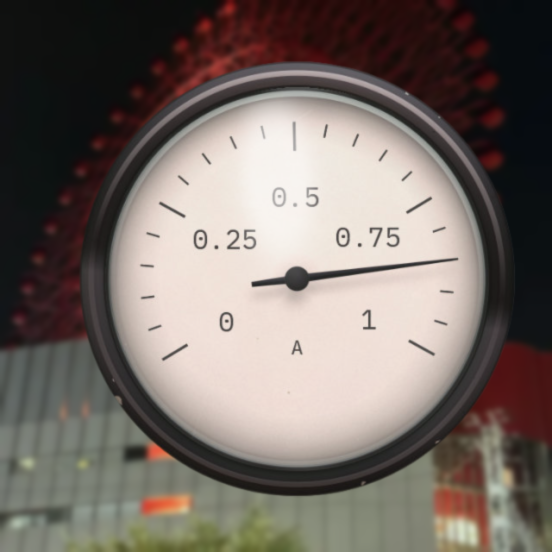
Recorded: 0.85 A
